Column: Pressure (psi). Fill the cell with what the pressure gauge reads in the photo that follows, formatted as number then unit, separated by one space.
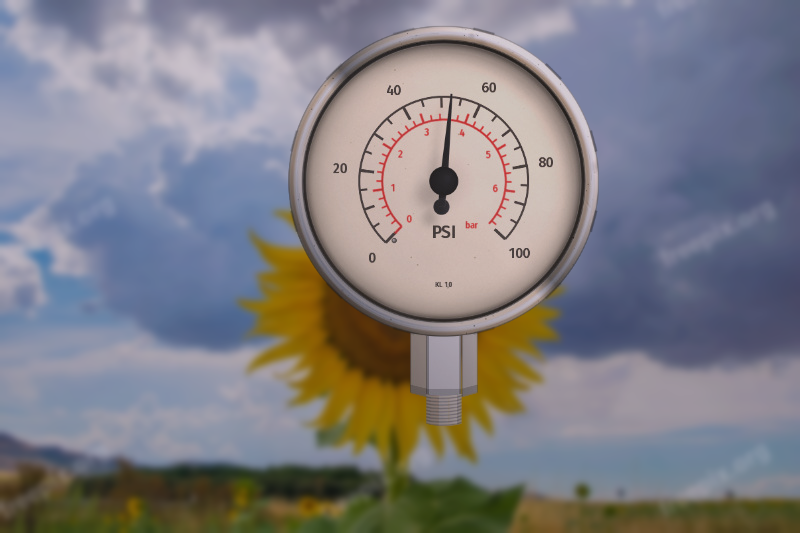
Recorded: 52.5 psi
